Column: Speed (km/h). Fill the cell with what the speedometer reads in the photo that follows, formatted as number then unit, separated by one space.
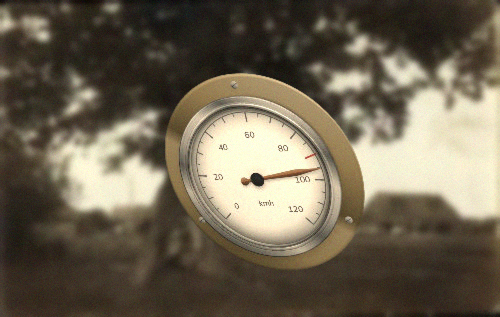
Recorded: 95 km/h
